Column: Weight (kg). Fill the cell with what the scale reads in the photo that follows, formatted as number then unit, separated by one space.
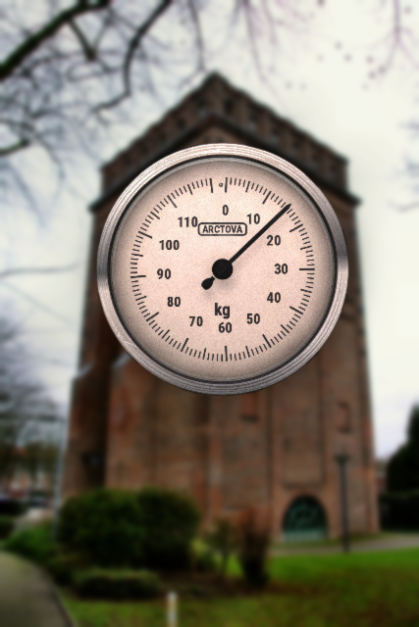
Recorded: 15 kg
